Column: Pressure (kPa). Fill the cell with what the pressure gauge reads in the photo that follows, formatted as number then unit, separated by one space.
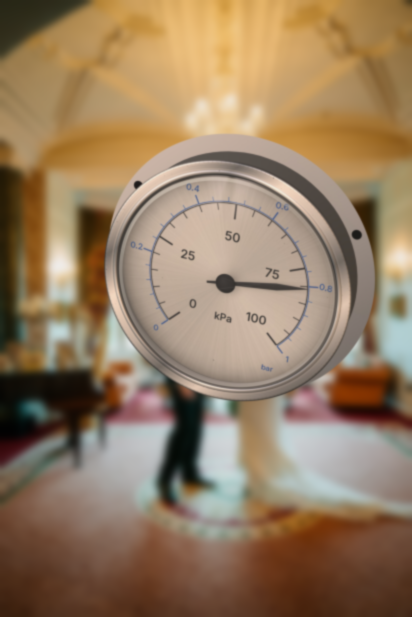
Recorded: 80 kPa
